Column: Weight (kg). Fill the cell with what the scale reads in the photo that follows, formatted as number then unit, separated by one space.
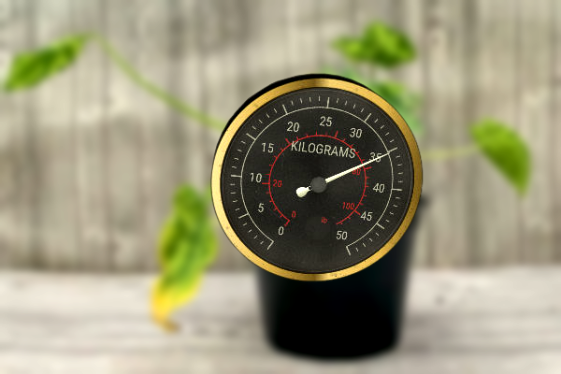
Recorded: 35 kg
